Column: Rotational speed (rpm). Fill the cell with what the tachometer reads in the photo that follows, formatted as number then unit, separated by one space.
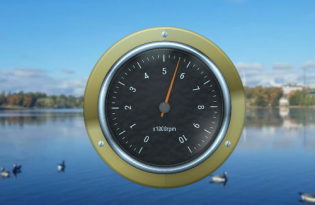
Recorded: 5600 rpm
